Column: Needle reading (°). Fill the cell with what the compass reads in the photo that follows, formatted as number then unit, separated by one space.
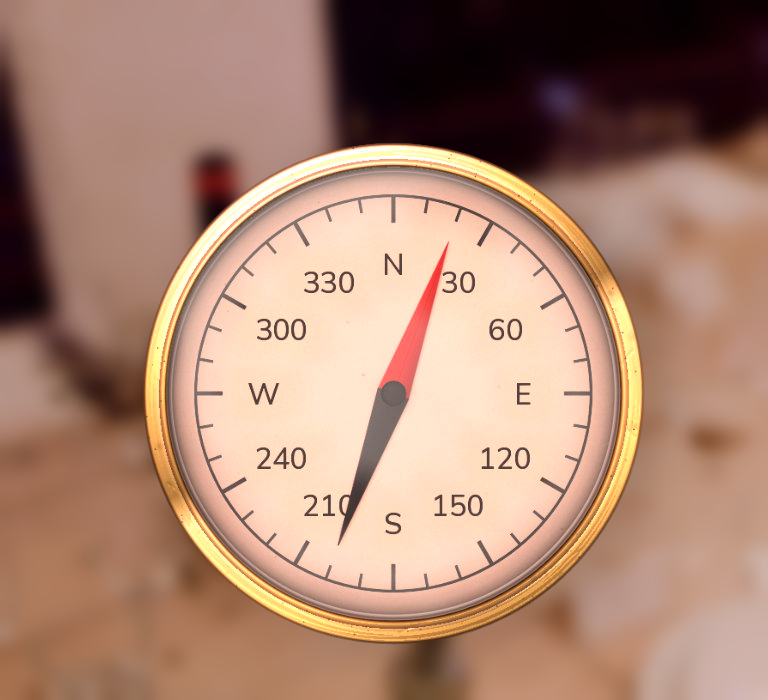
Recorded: 20 °
